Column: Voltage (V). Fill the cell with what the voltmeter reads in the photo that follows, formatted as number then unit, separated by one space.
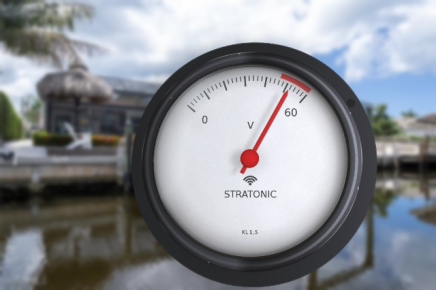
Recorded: 52 V
